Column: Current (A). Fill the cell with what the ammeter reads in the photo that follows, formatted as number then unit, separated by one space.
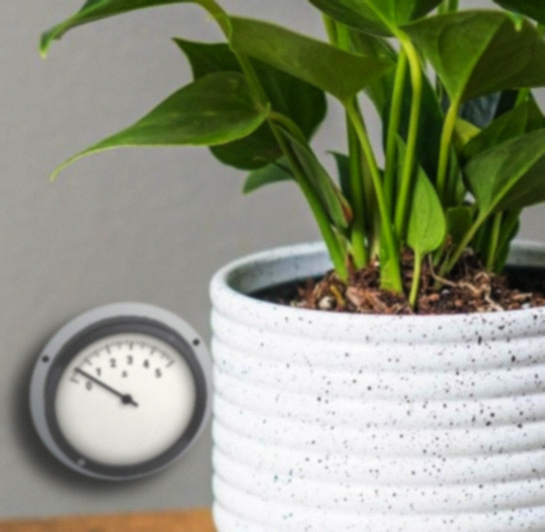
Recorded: 0.5 A
